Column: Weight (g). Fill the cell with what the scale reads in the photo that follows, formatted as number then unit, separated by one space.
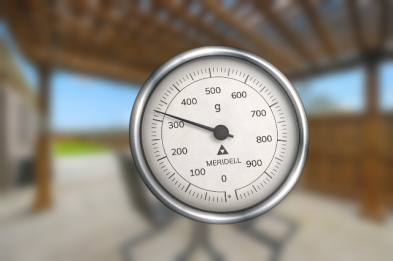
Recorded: 320 g
